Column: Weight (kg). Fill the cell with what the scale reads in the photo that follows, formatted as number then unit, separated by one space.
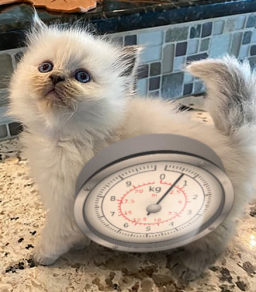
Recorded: 0.5 kg
